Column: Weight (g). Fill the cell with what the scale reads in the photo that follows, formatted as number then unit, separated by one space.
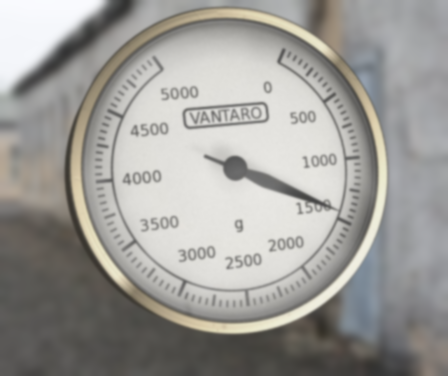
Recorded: 1450 g
